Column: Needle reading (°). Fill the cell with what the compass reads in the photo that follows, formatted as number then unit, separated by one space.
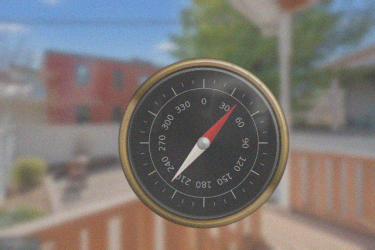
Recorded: 40 °
